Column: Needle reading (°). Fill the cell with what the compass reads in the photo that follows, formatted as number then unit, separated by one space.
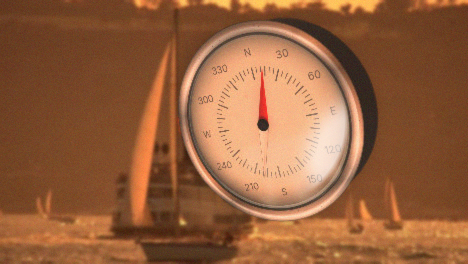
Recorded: 15 °
